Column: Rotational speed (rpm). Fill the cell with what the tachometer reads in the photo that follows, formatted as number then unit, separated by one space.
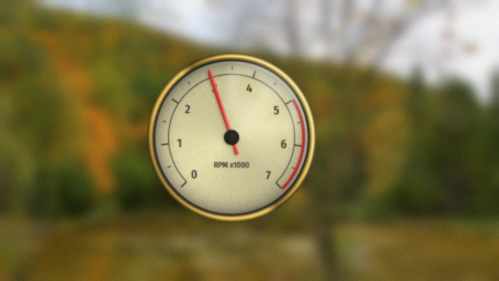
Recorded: 3000 rpm
